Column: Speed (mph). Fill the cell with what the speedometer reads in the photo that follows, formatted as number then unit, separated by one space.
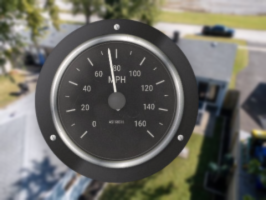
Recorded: 75 mph
